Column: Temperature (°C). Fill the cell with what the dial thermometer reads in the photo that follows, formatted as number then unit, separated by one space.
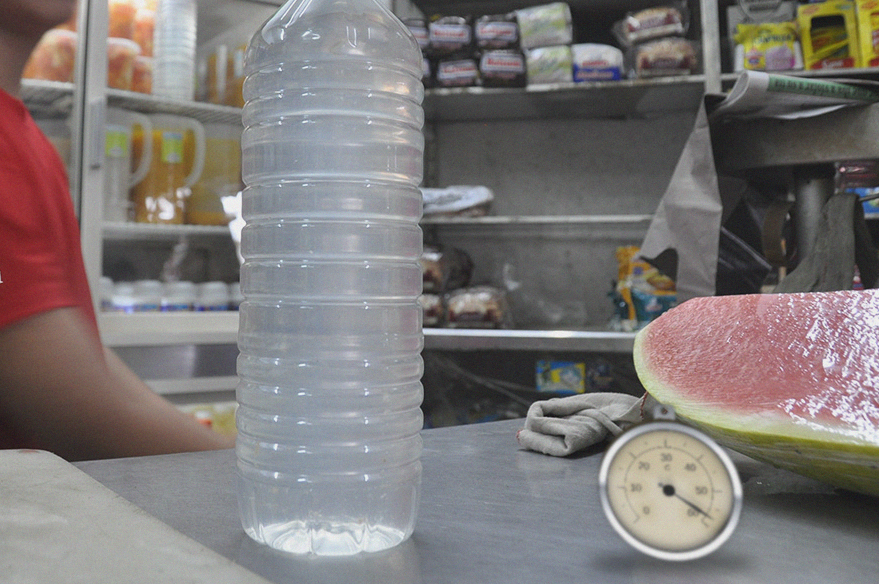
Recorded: 57.5 °C
